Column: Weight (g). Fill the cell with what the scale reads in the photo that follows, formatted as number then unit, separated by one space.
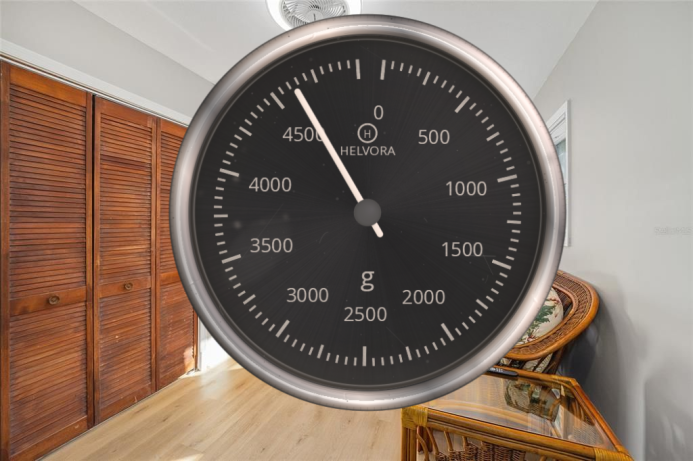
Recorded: 4625 g
